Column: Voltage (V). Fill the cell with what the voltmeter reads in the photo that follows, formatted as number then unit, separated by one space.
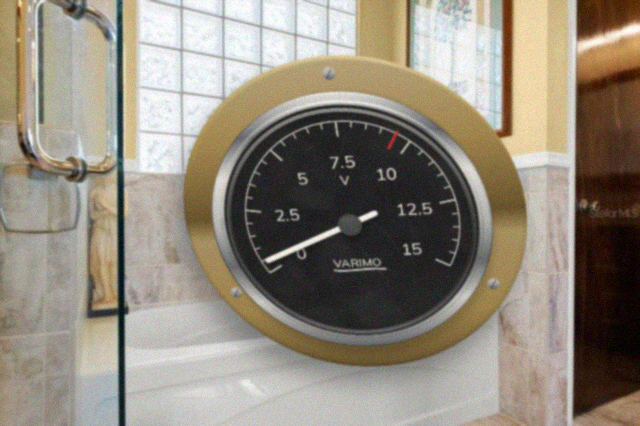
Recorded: 0.5 V
